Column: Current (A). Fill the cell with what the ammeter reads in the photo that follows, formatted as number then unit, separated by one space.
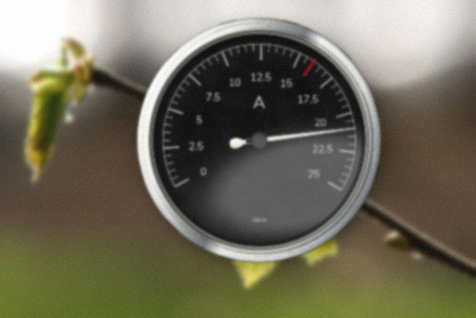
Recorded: 21 A
